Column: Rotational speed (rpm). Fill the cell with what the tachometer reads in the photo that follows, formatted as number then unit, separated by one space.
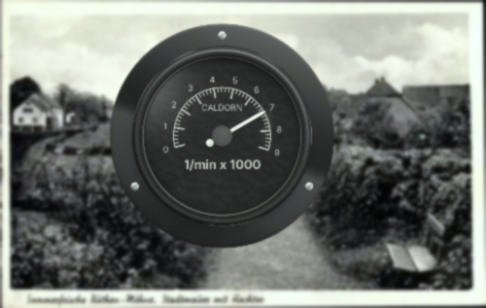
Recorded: 7000 rpm
